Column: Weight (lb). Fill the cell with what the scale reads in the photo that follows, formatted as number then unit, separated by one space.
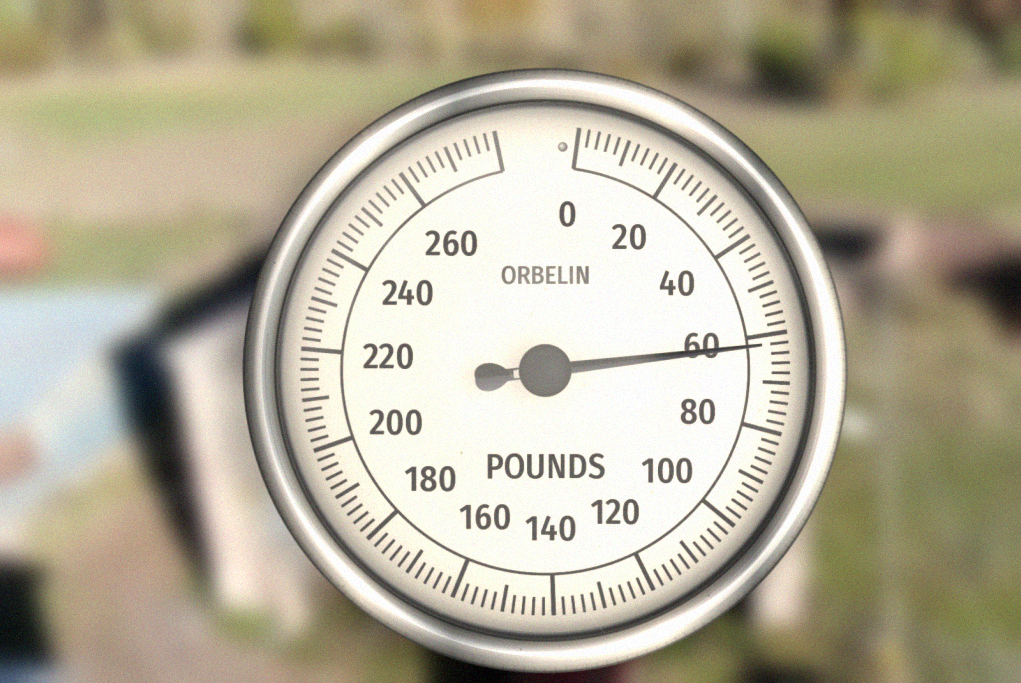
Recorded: 62 lb
